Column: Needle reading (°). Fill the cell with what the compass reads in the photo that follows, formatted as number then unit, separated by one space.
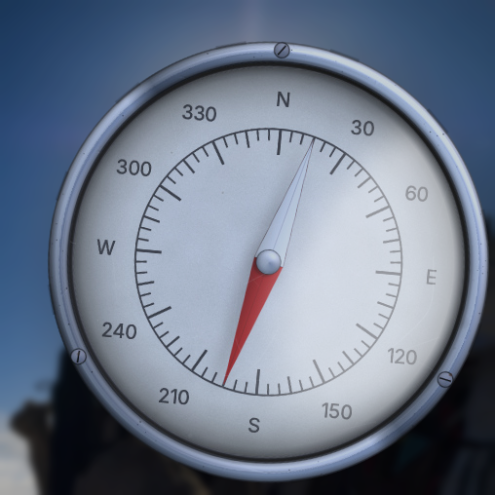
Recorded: 195 °
